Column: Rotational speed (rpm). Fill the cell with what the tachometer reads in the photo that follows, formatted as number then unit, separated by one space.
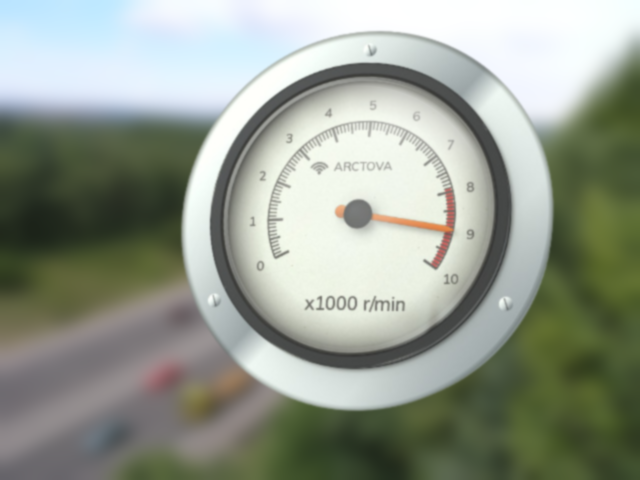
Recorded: 9000 rpm
